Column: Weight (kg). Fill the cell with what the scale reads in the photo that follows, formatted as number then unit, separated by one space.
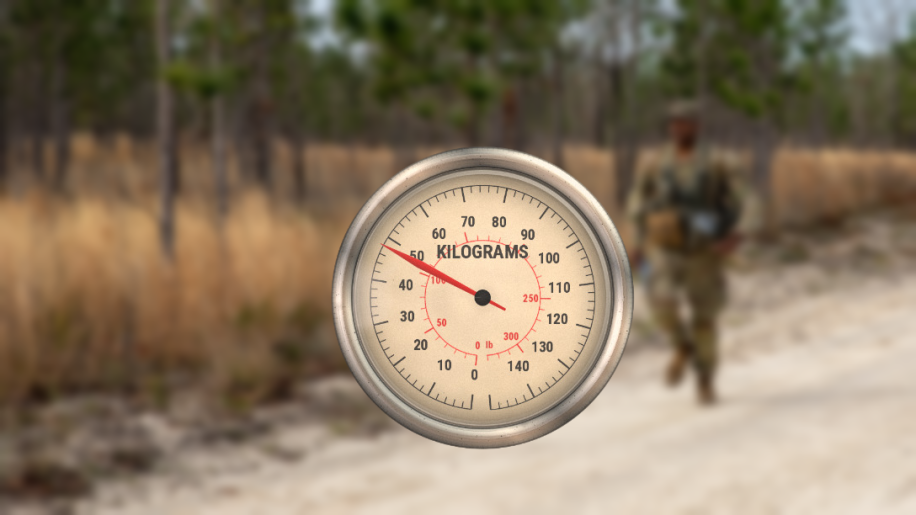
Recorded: 48 kg
